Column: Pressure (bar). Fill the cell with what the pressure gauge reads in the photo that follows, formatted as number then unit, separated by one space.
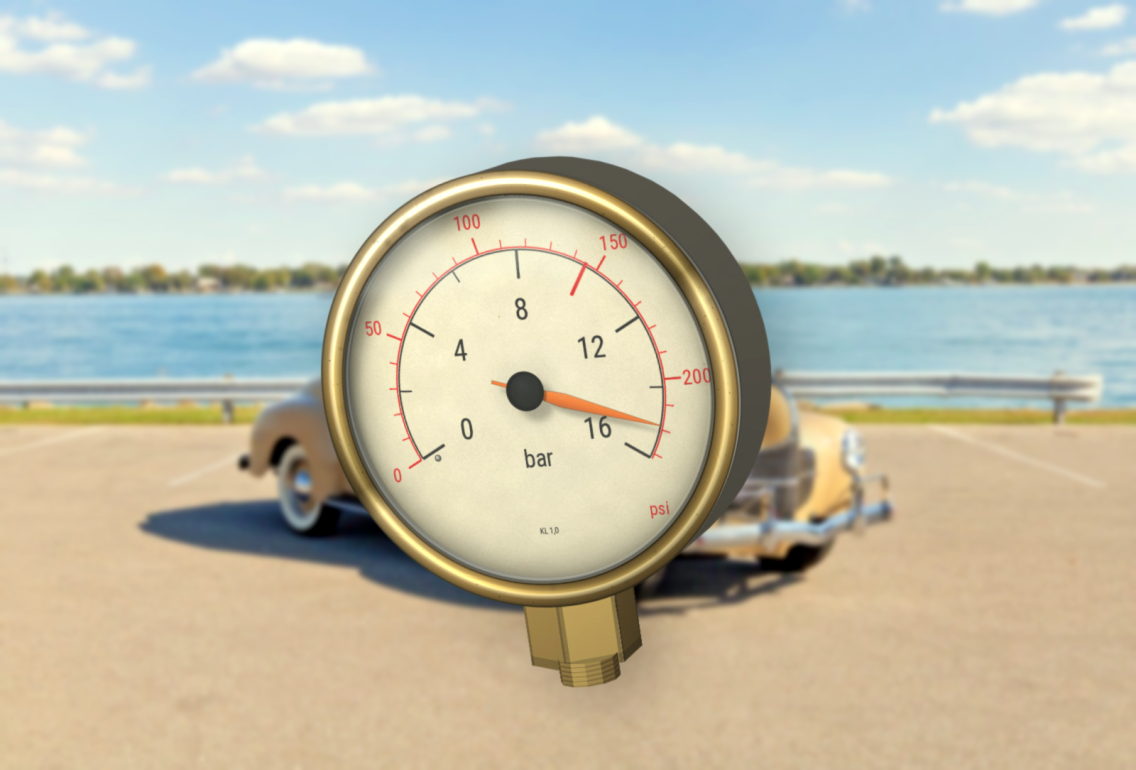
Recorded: 15 bar
